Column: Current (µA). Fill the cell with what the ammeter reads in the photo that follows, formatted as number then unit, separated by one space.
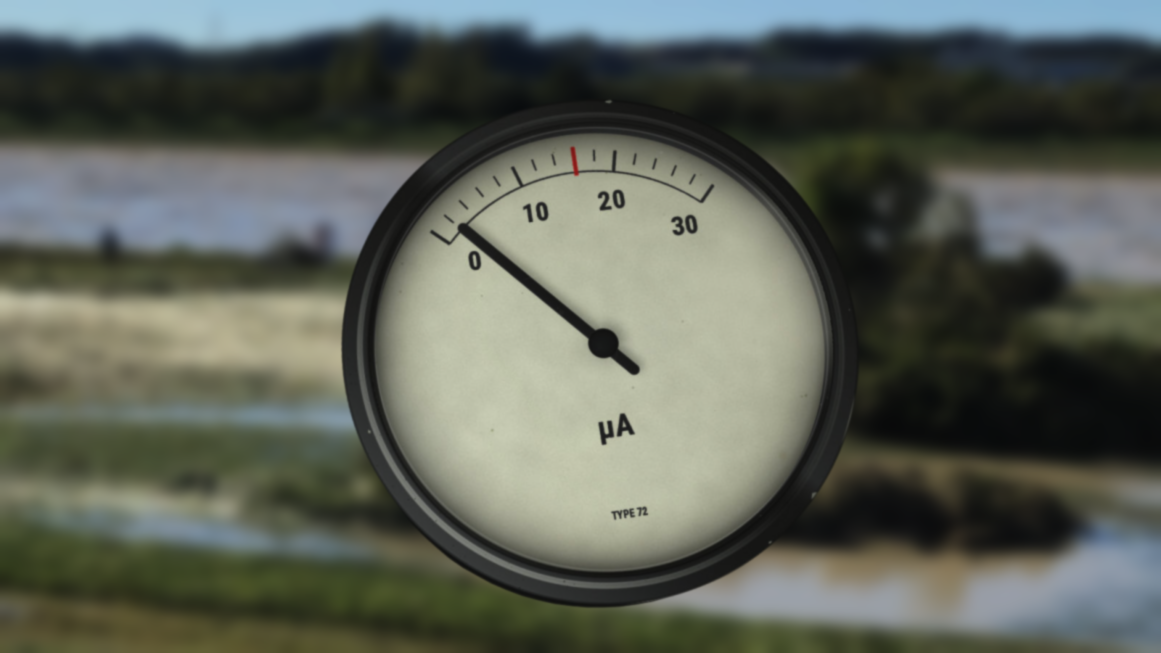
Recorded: 2 µA
